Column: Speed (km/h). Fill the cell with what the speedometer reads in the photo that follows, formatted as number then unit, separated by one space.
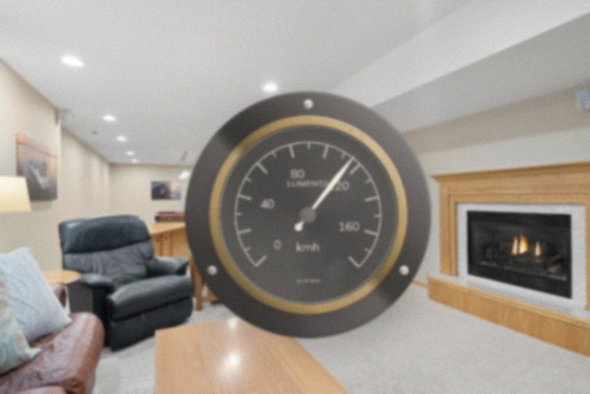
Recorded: 115 km/h
